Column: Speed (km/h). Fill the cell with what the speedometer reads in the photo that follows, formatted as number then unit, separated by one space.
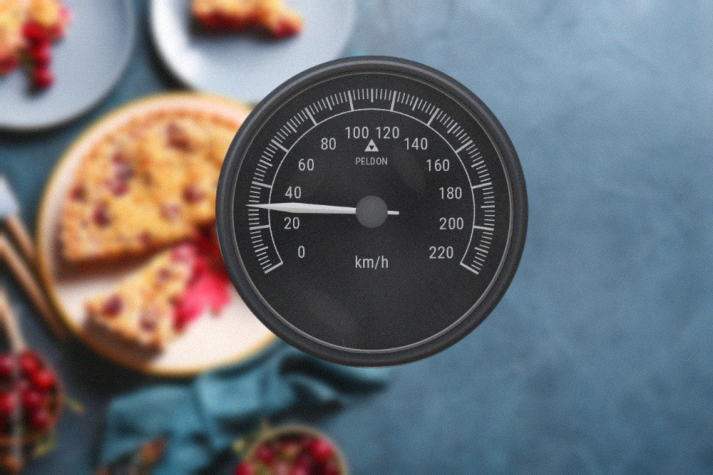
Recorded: 30 km/h
